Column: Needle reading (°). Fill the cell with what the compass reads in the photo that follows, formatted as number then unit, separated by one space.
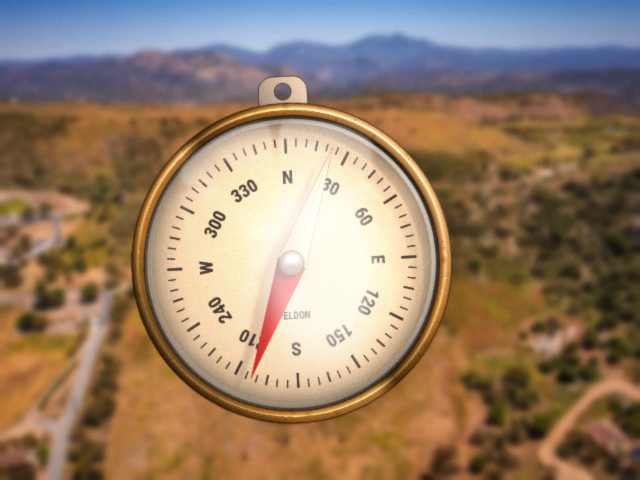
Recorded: 202.5 °
